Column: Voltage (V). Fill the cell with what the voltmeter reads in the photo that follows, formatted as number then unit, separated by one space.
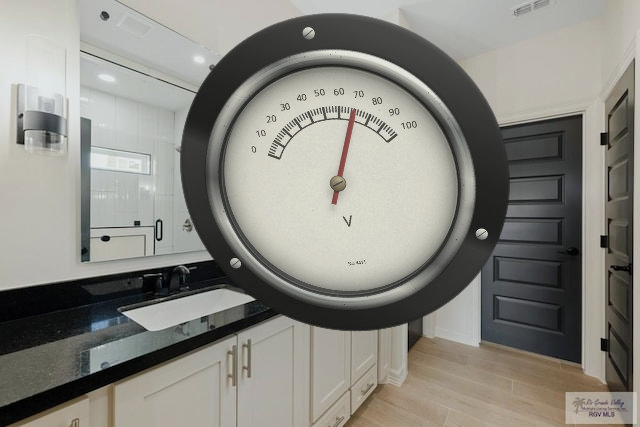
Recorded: 70 V
